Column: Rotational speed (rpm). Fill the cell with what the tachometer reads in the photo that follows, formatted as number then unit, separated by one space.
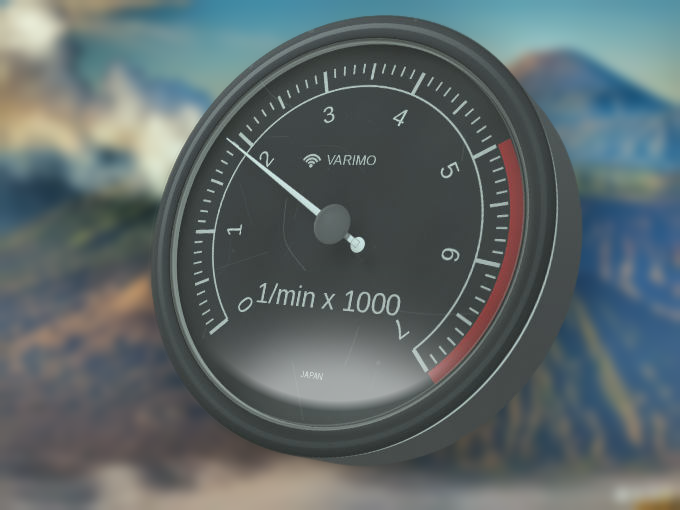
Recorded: 1900 rpm
